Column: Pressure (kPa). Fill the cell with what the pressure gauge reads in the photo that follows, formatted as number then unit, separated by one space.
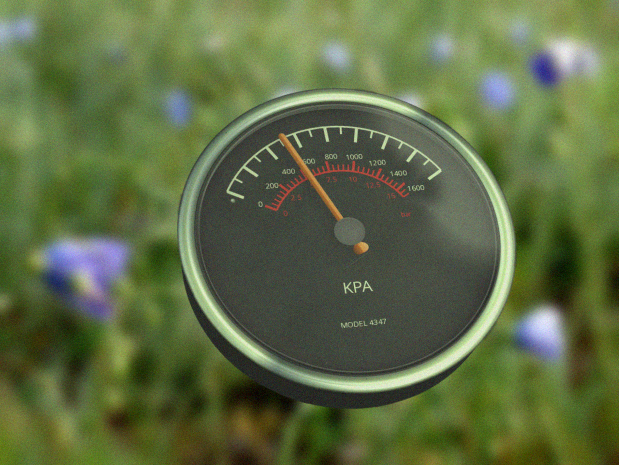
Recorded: 500 kPa
